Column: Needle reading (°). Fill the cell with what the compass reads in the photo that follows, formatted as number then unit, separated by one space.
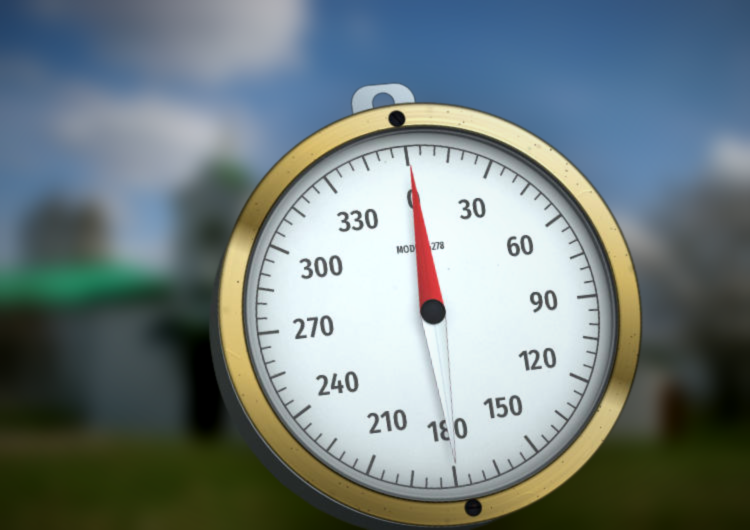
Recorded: 0 °
